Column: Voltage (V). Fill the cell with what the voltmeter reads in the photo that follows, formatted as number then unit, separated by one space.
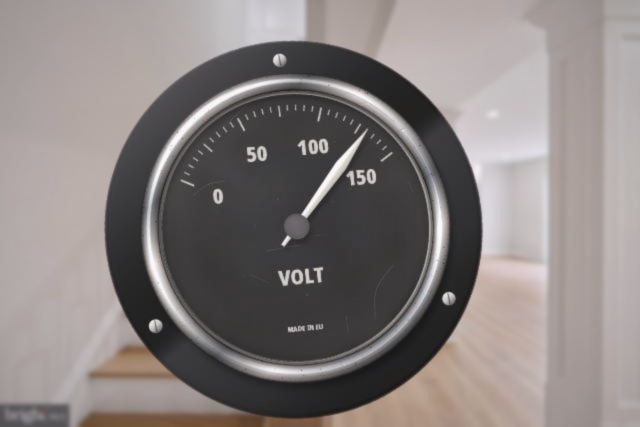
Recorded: 130 V
